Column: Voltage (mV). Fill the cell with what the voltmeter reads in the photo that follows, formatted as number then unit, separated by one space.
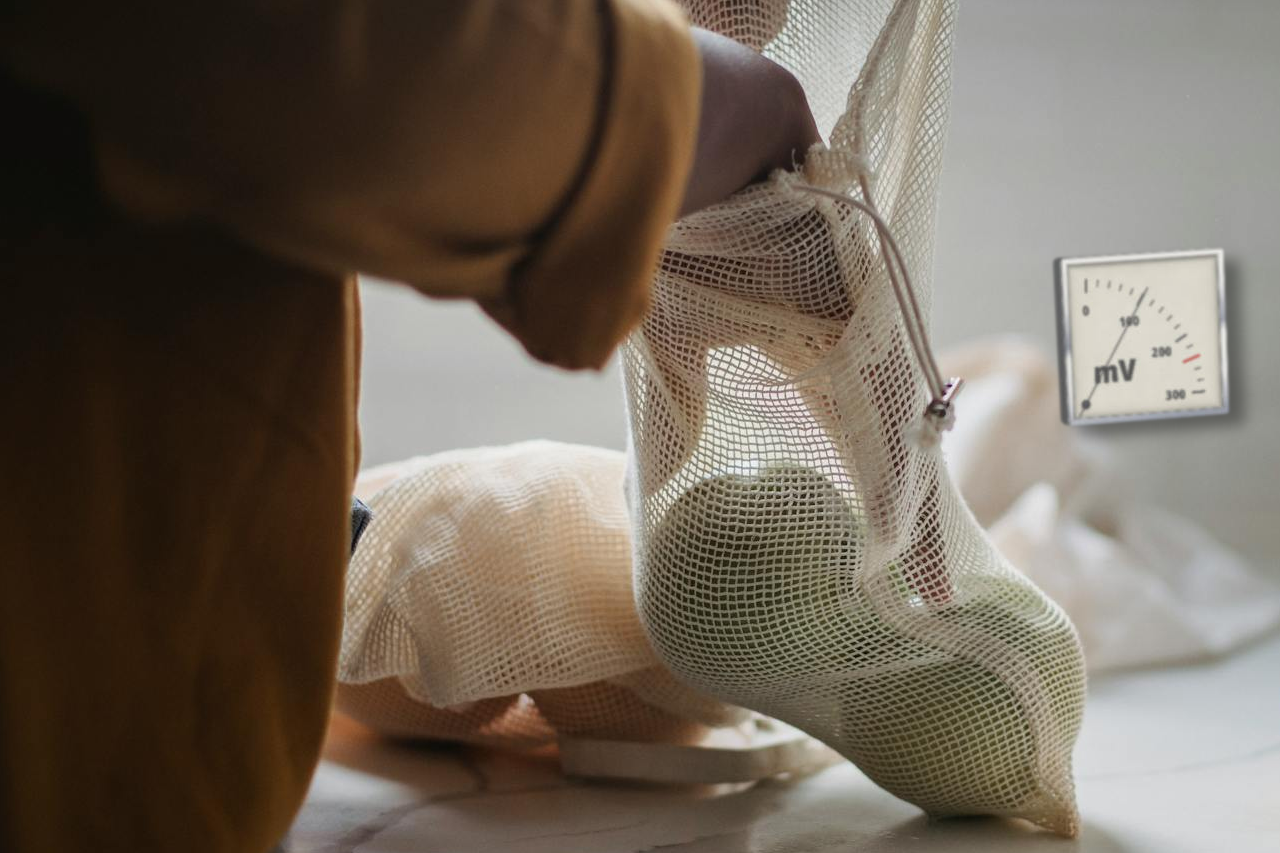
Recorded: 100 mV
